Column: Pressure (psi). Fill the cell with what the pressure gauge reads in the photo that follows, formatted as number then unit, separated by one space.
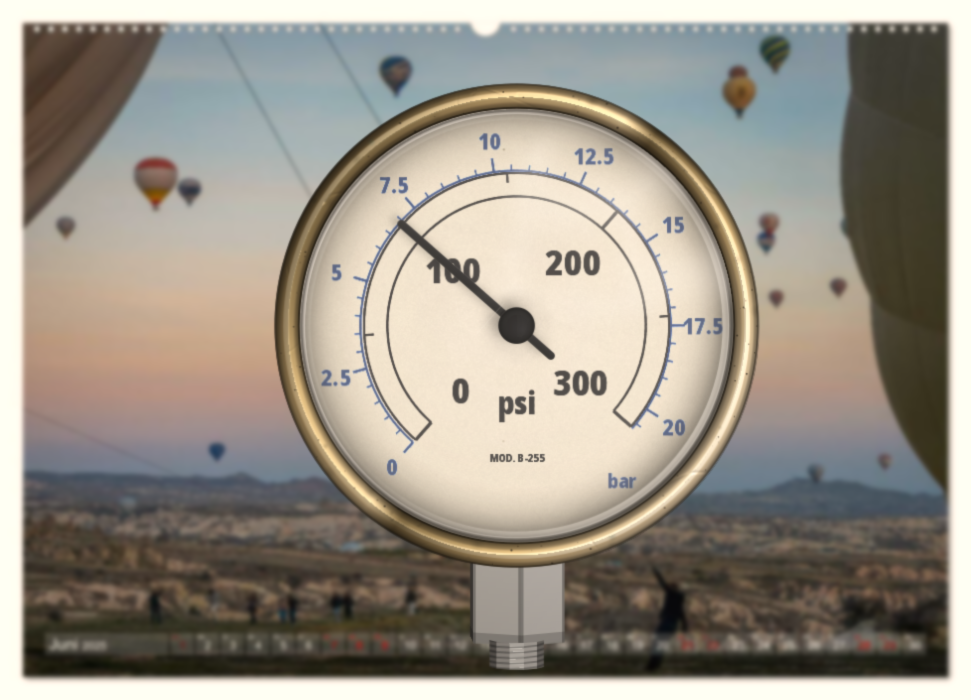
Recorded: 100 psi
